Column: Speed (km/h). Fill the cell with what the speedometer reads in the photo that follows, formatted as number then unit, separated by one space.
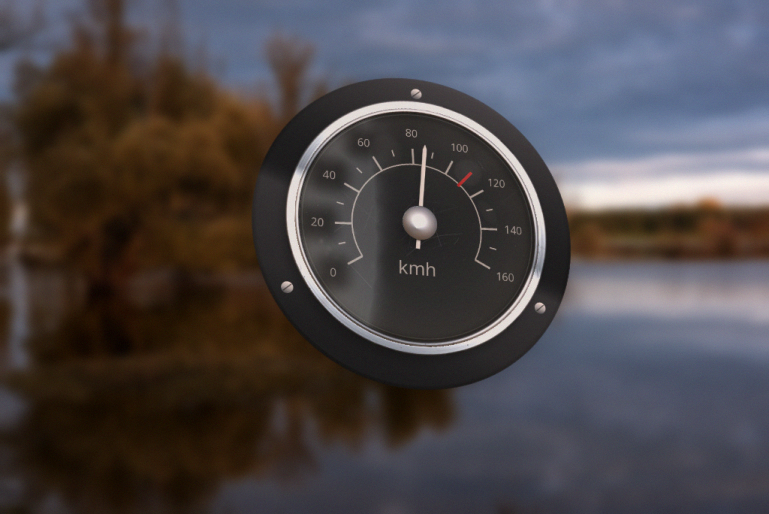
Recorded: 85 km/h
